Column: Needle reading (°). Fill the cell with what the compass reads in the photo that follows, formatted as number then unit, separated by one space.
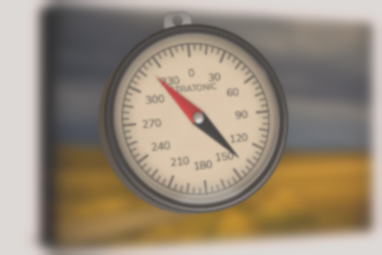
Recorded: 320 °
